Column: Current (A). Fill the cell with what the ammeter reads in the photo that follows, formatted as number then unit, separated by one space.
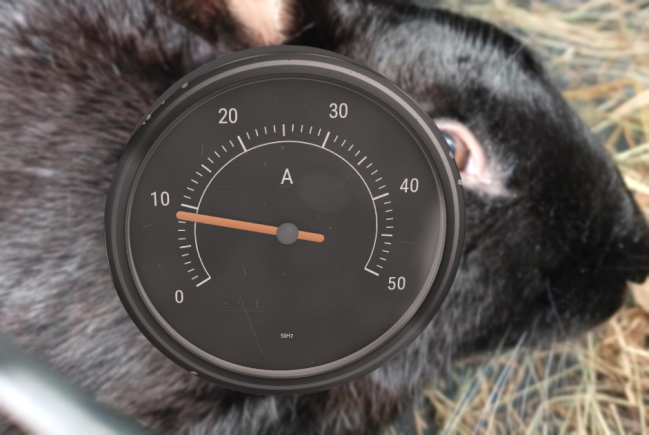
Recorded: 9 A
